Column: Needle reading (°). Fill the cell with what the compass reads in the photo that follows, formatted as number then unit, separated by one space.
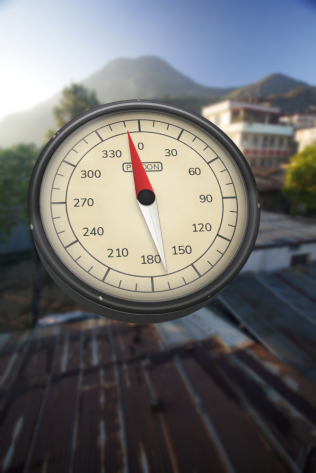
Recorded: 350 °
